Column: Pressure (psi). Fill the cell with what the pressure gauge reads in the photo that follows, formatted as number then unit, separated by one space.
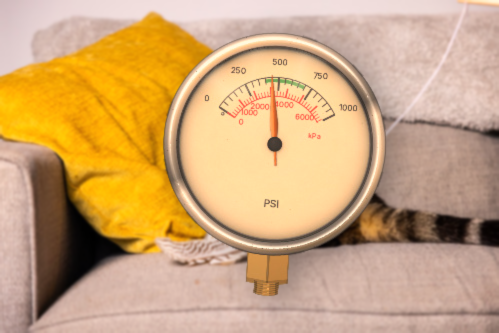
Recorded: 450 psi
